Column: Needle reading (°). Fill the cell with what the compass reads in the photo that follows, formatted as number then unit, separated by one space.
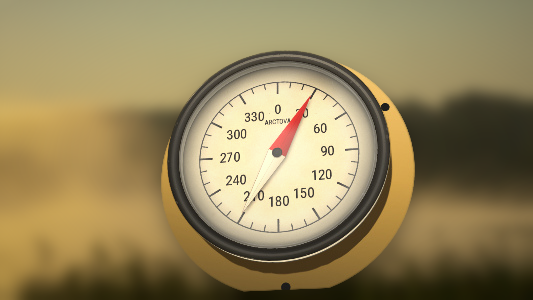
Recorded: 30 °
